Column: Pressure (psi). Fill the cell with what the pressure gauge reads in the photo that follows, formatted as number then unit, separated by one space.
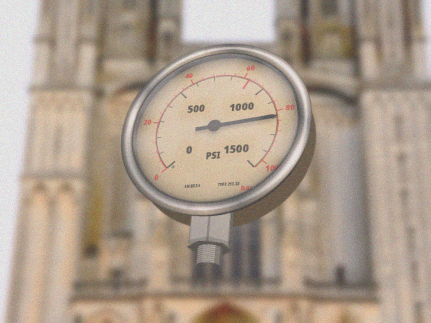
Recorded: 1200 psi
